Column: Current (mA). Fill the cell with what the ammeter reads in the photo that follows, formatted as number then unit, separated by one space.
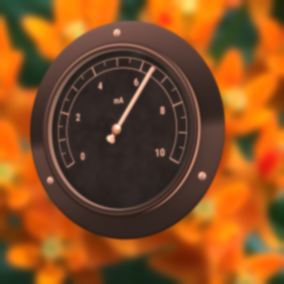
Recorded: 6.5 mA
